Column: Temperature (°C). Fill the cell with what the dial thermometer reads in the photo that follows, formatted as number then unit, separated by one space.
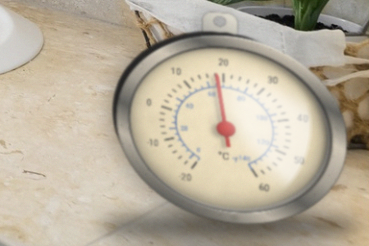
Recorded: 18 °C
